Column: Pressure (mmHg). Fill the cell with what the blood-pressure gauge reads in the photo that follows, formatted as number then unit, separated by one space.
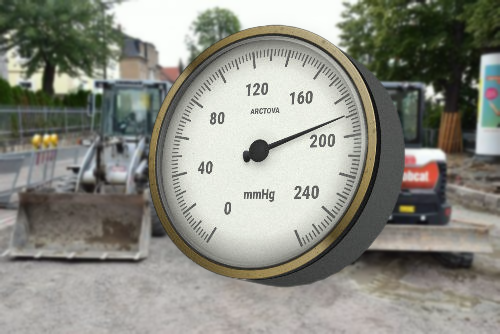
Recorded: 190 mmHg
